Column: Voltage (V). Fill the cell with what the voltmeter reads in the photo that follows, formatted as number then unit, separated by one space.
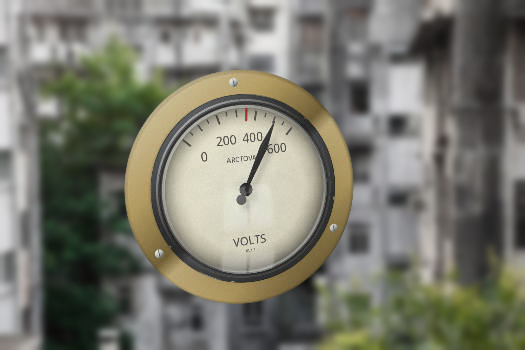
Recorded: 500 V
